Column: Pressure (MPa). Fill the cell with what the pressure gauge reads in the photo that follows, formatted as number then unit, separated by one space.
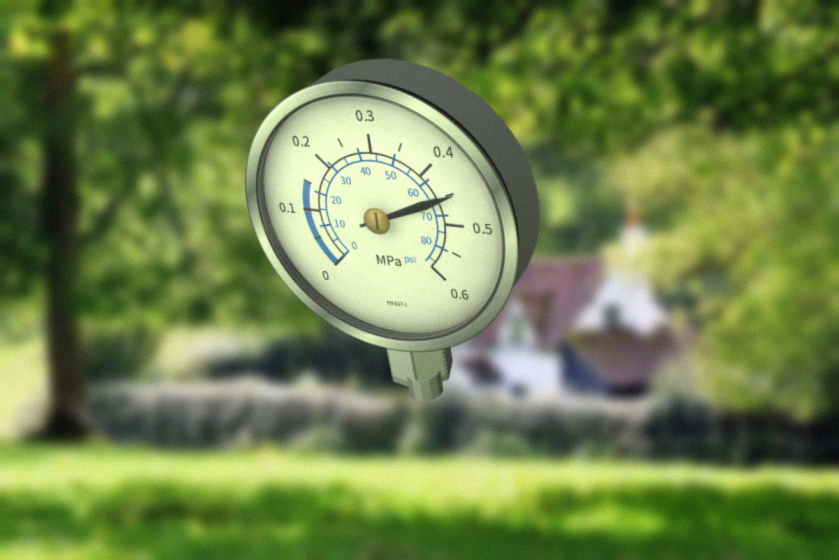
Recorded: 0.45 MPa
